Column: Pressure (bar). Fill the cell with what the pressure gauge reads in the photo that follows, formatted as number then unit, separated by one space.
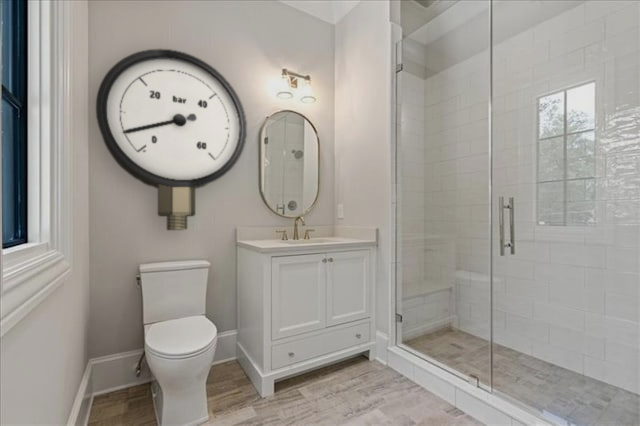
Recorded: 5 bar
